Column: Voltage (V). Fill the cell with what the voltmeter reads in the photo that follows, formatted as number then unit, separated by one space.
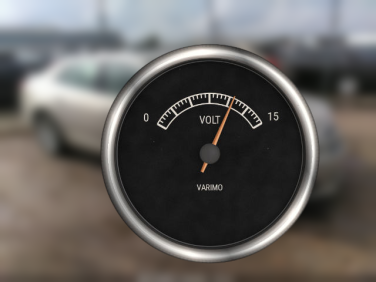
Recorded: 10.5 V
